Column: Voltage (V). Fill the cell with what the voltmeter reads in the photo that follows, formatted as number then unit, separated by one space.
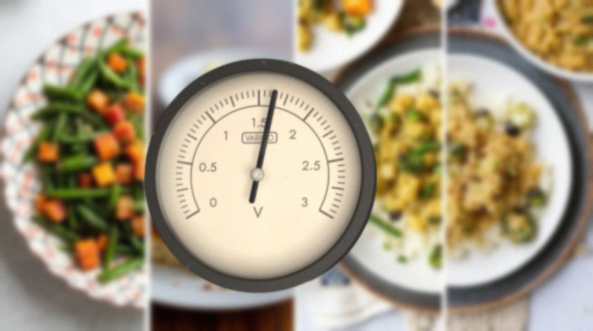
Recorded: 1.65 V
